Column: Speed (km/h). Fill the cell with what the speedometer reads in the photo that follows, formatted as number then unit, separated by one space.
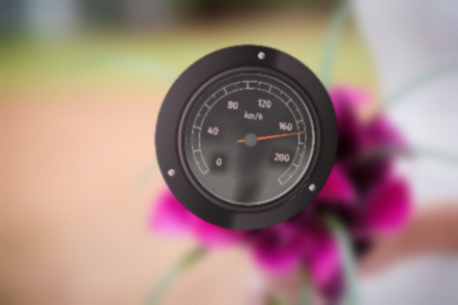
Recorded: 170 km/h
